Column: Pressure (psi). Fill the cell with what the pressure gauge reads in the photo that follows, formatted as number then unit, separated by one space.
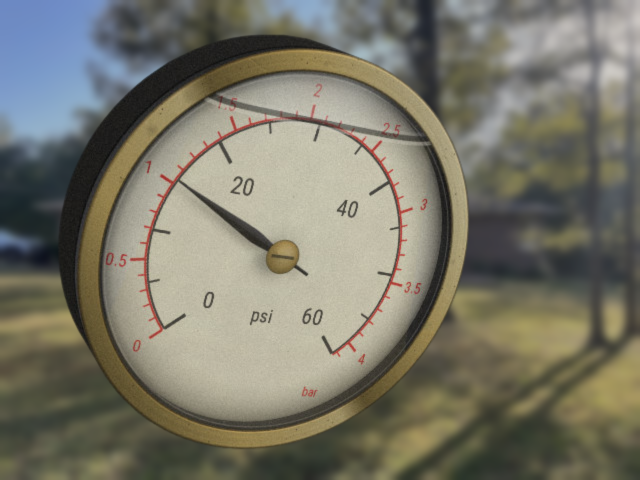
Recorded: 15 psi
